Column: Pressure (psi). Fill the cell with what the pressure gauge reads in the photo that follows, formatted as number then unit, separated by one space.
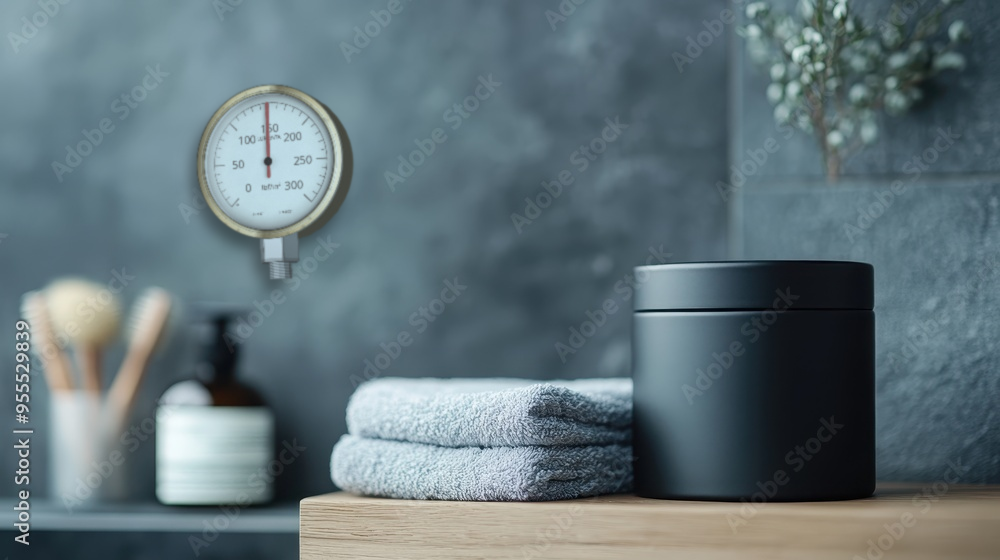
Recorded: 150 psi
